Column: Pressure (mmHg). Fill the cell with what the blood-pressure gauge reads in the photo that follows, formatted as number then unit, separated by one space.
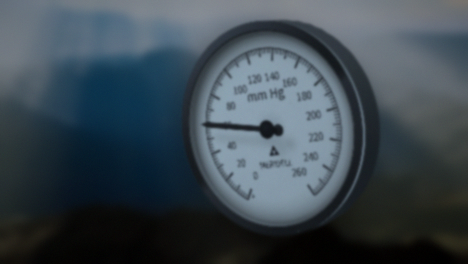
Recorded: 60 mmHg
